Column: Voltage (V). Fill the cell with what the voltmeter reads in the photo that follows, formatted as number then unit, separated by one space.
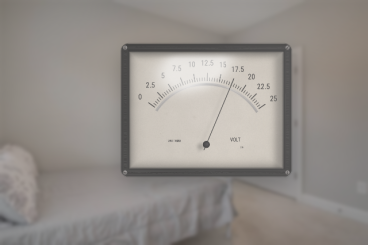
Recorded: 17.5 V
